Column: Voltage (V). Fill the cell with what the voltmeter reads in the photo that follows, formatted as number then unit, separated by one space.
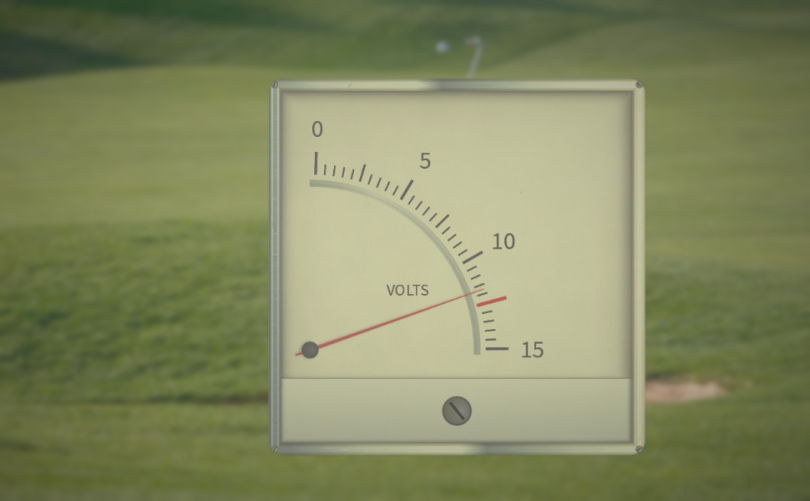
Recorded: 11.75 V
